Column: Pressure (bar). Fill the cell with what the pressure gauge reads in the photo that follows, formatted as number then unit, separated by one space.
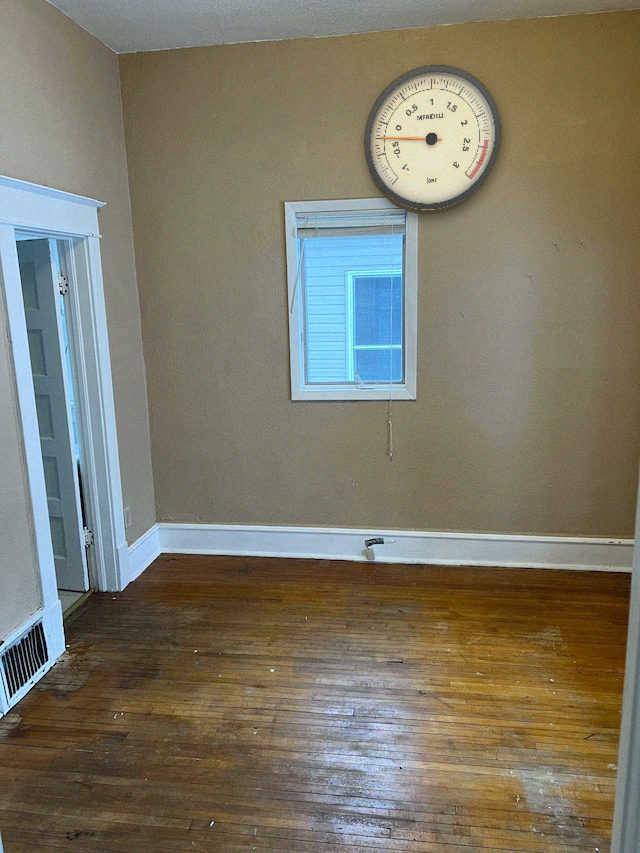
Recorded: -0.25 bar
